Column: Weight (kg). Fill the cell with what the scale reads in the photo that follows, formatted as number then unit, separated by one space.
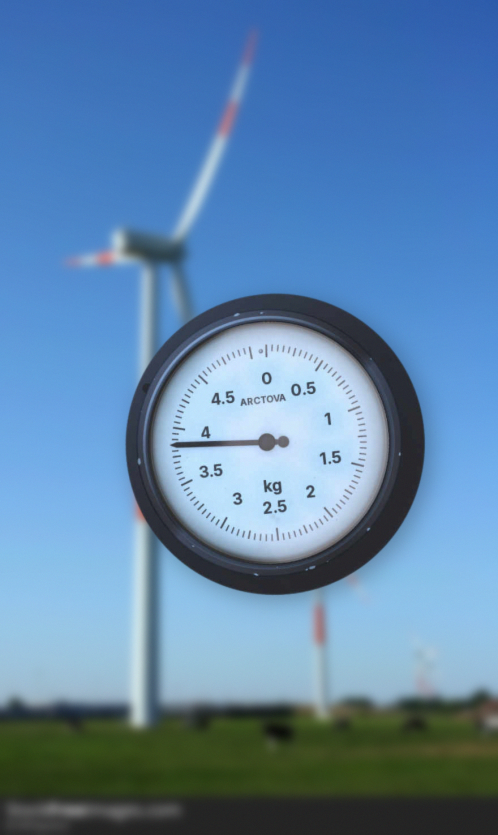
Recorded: 3.85 kg
